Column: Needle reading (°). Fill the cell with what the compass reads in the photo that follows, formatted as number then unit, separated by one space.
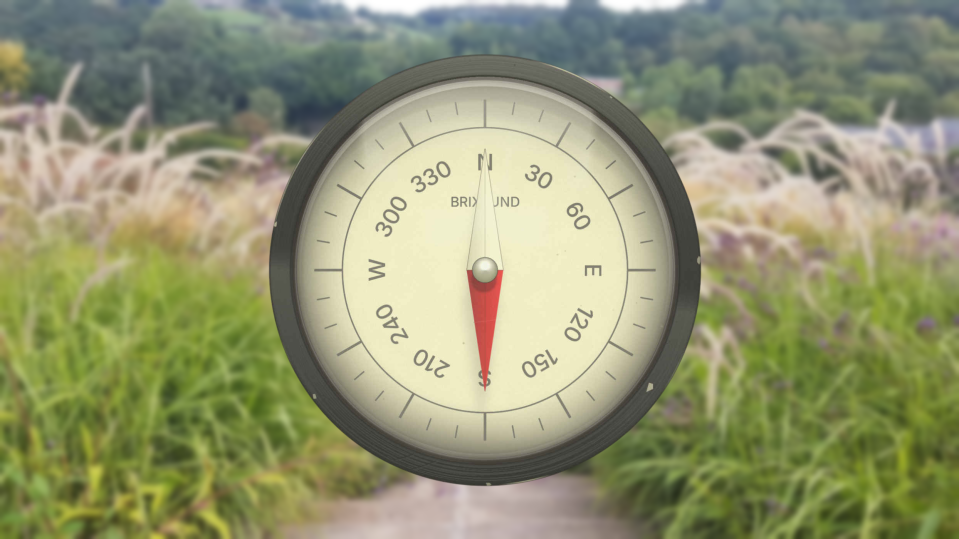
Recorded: 180 °
